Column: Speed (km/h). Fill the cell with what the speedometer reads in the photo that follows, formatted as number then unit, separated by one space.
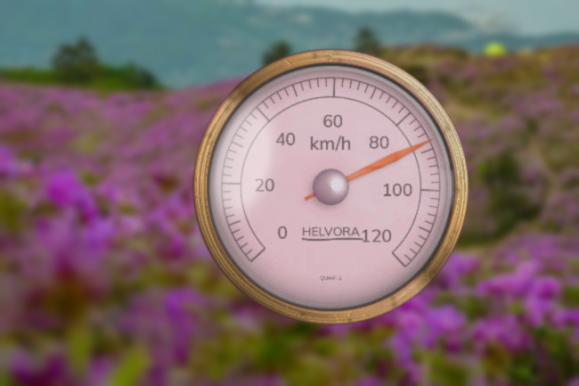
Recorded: 88 km/h
